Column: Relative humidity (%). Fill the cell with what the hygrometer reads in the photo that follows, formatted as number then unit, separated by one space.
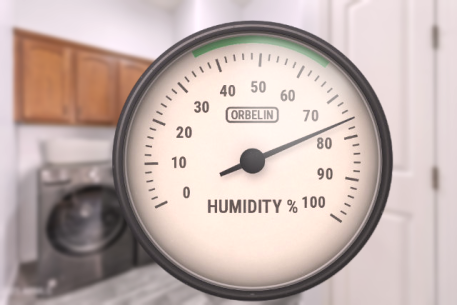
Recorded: 76 %
